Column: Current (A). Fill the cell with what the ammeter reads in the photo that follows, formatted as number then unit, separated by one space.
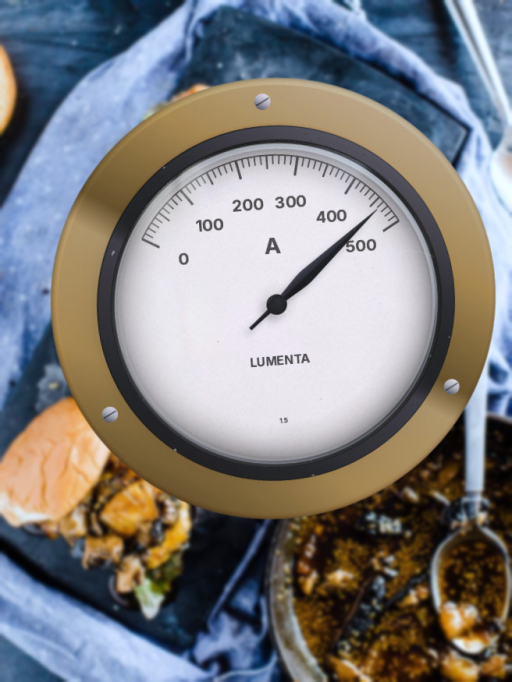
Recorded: 460 A
